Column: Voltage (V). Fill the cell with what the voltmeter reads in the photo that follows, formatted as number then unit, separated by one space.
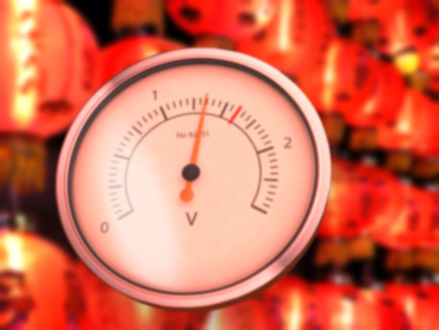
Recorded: 1.35 V
